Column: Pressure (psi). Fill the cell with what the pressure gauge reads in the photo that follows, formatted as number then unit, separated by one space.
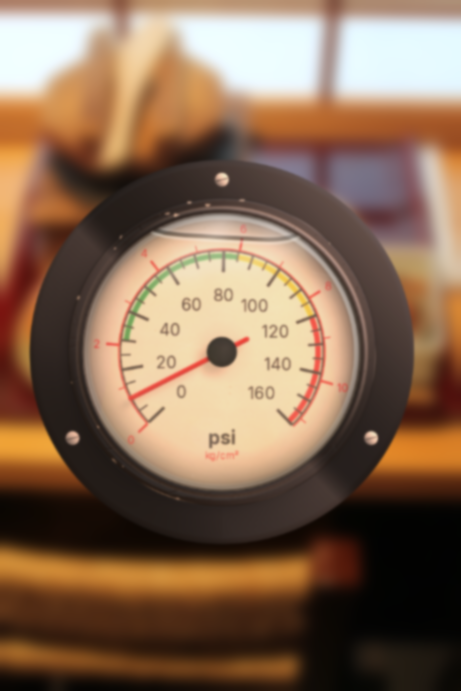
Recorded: 10 psi
